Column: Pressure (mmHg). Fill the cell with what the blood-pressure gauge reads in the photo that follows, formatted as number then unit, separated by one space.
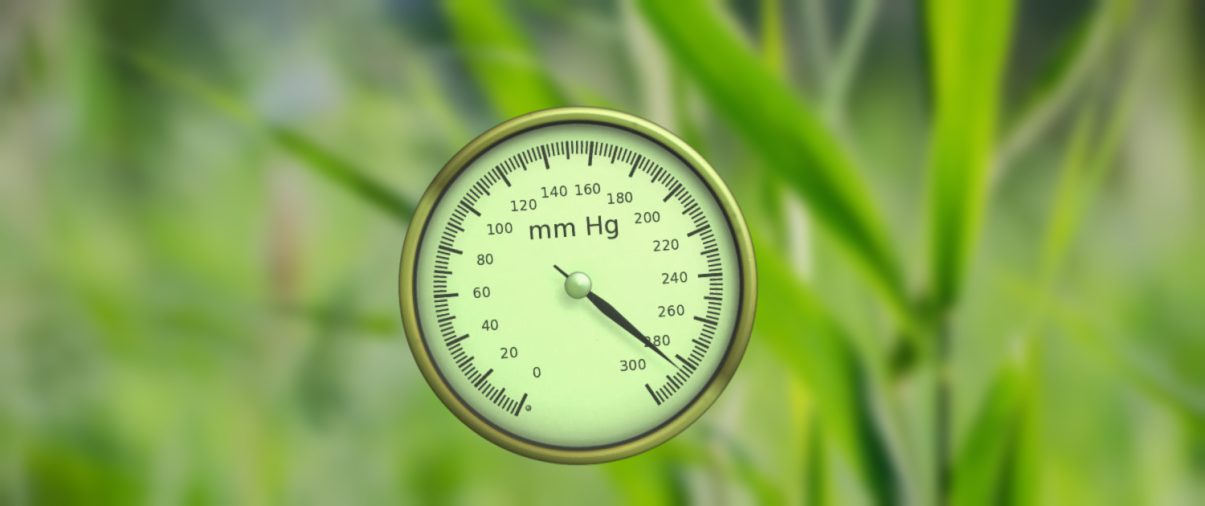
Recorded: 284 mmHg
